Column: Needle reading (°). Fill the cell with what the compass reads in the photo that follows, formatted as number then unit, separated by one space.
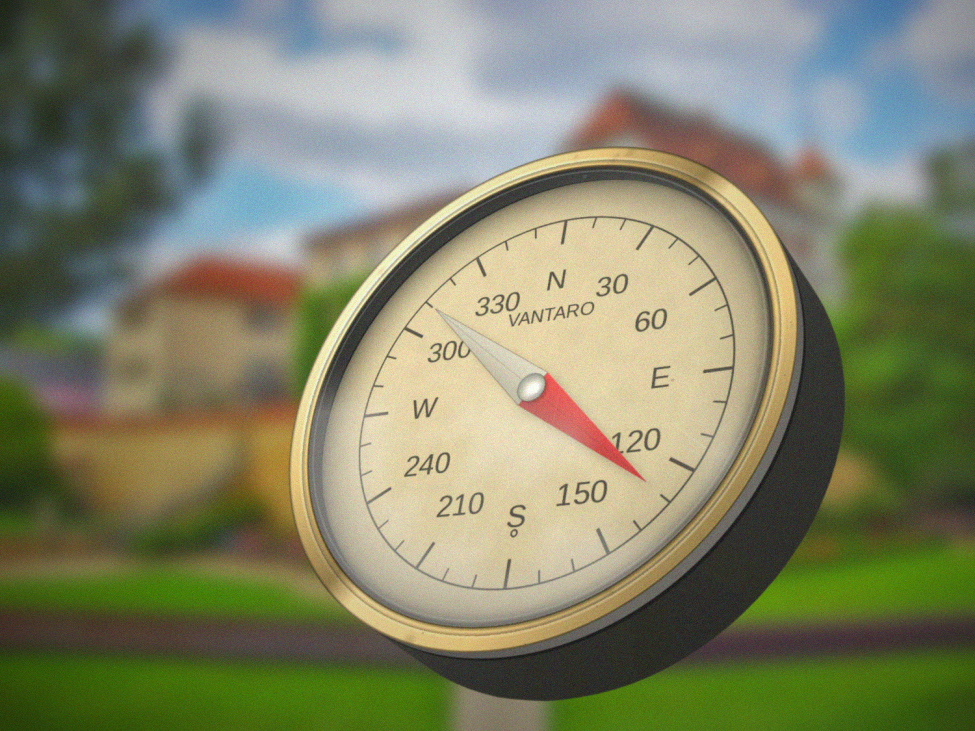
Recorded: 130 °
